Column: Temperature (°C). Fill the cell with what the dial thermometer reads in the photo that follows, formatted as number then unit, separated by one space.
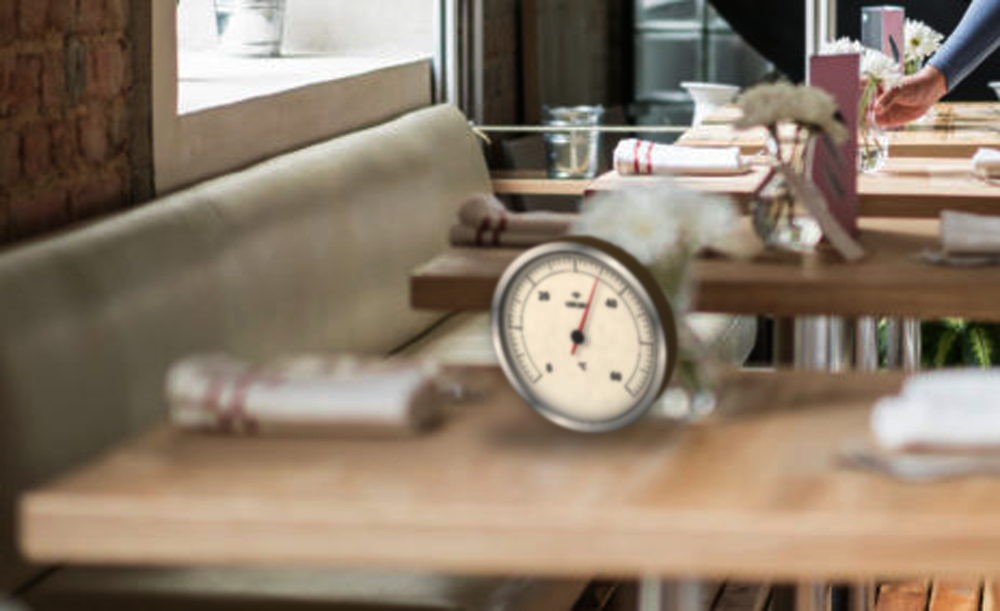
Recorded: 35 °C
